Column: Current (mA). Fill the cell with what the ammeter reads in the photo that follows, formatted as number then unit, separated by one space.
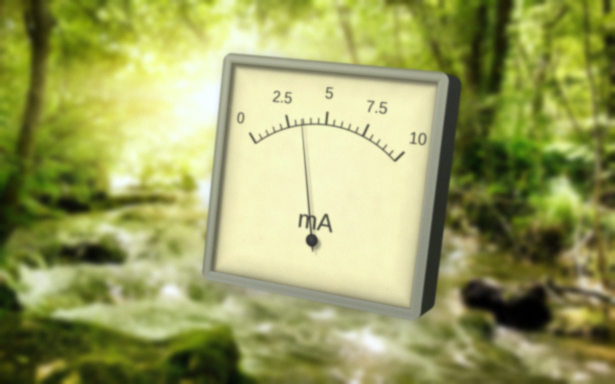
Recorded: 3.5 mA
